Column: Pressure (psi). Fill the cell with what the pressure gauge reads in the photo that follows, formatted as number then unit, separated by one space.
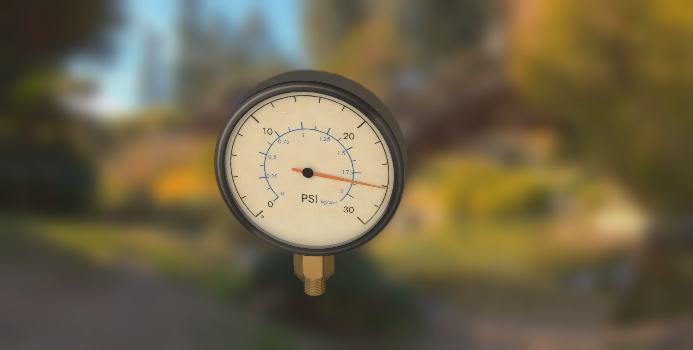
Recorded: 26 psi
